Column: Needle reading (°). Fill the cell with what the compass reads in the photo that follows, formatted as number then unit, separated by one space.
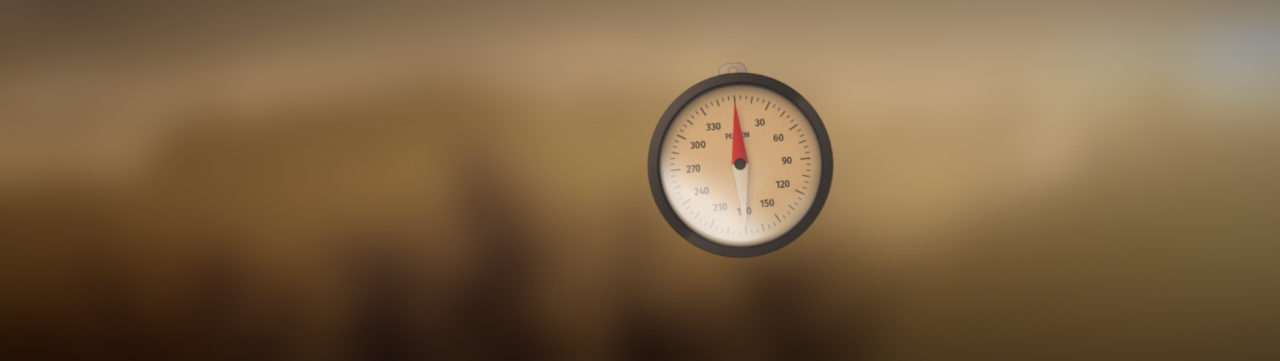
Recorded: 0 °
